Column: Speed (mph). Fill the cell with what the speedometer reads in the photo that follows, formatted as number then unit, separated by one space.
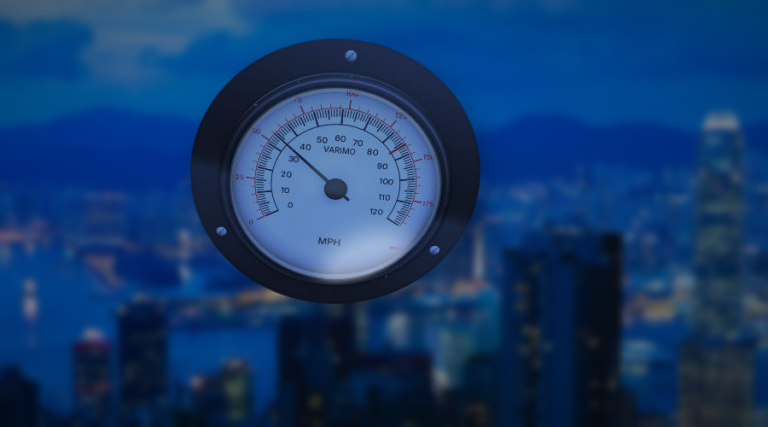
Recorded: 35 mph
